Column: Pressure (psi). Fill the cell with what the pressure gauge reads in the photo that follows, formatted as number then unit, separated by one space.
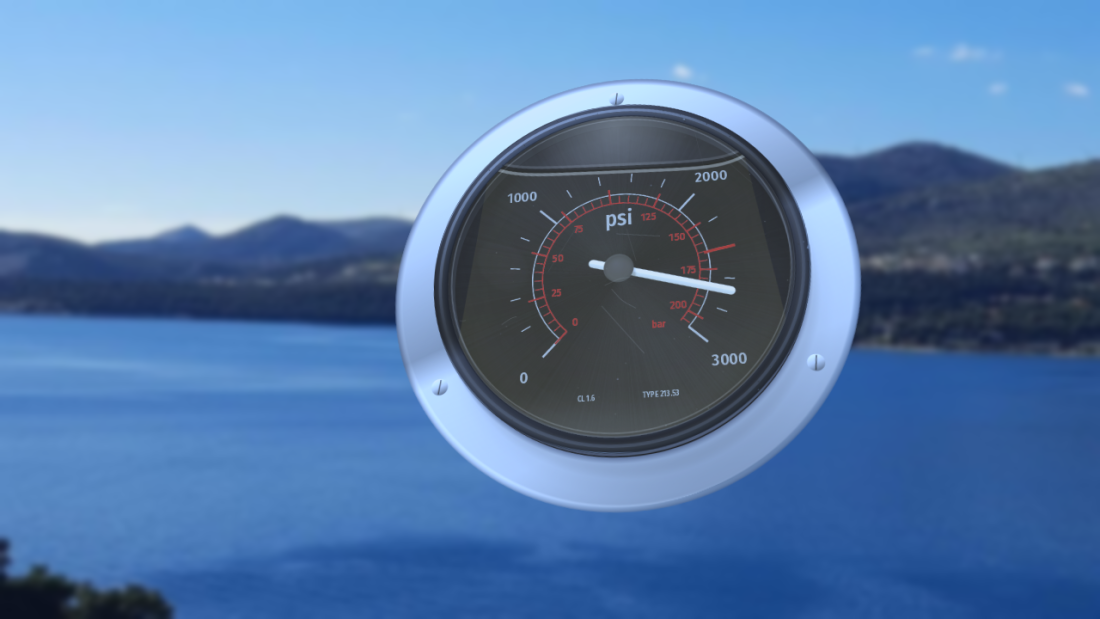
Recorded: 2700 psi
